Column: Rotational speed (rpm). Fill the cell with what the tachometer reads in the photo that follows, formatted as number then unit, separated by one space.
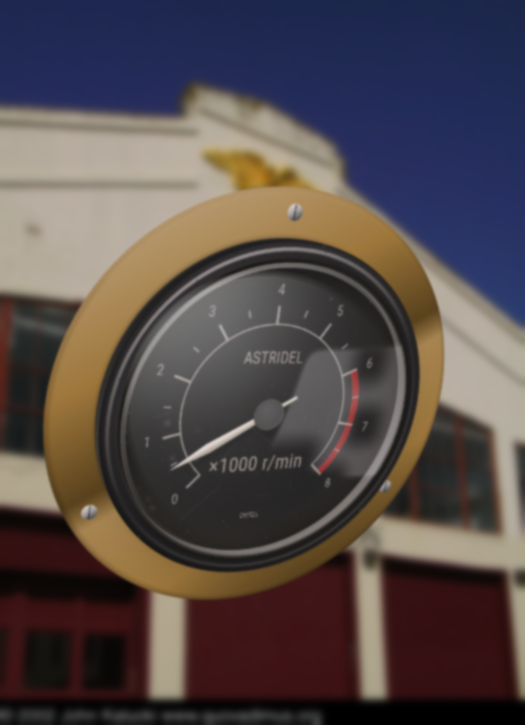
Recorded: 500 rpm
